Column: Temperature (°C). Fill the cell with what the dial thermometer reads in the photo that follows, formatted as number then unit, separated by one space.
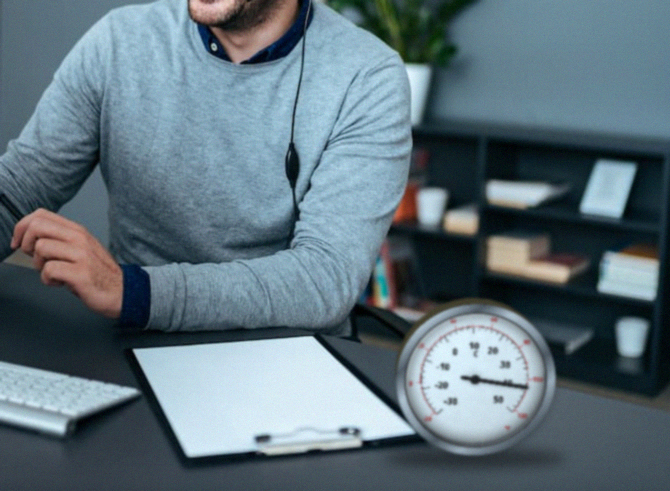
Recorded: 40 °C
